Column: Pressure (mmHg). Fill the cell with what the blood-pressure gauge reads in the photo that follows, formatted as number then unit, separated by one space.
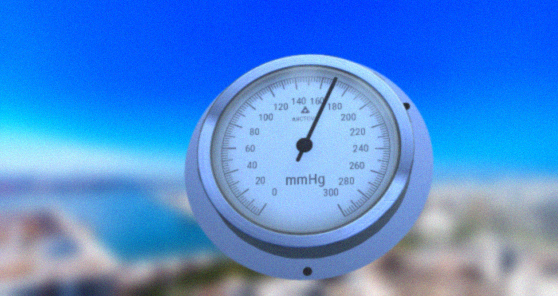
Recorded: 170 mmHg
